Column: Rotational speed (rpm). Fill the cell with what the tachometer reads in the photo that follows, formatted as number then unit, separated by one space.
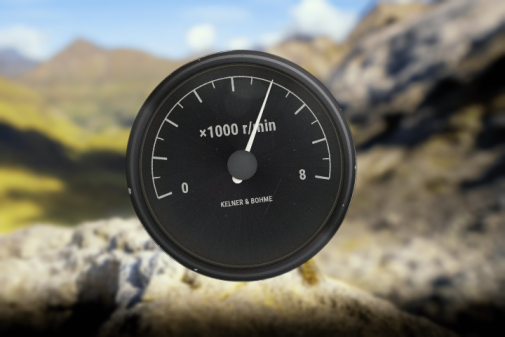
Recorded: 5000 rpm
